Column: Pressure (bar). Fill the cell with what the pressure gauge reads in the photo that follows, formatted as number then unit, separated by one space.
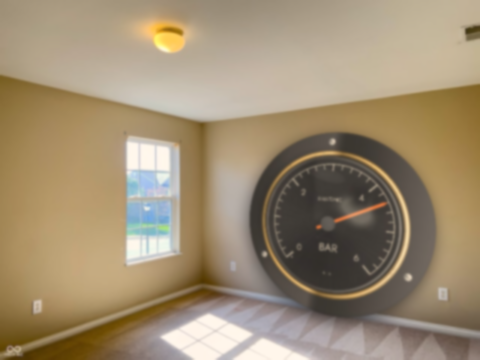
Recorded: 4.4 bar
